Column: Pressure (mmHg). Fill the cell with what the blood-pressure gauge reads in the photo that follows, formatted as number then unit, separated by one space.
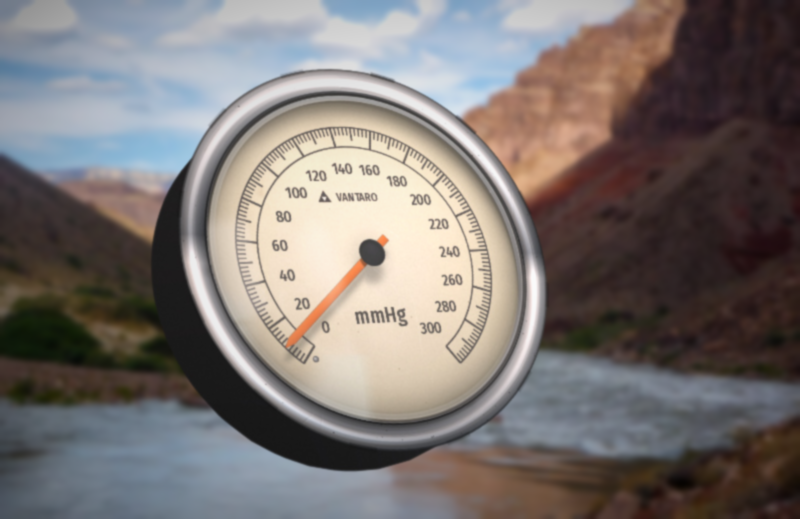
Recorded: 10 mmHg
